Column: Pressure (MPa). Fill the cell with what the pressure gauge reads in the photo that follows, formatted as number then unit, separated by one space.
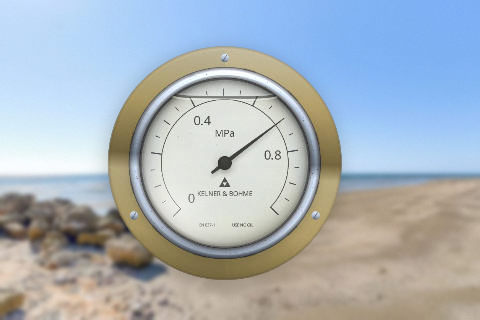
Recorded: 0.7 MPa
